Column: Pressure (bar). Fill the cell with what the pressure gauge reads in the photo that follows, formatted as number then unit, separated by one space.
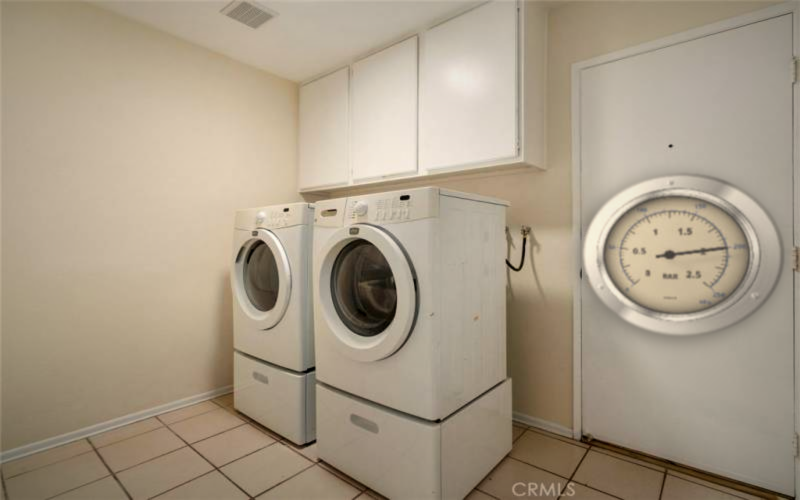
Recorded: 2 bar
